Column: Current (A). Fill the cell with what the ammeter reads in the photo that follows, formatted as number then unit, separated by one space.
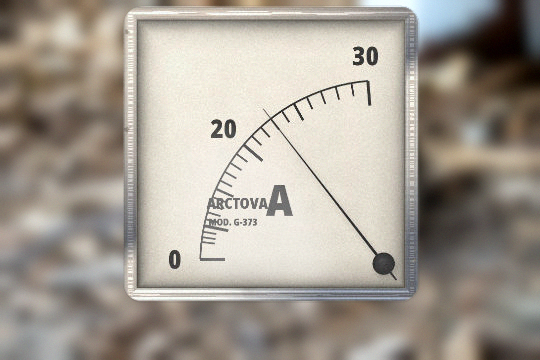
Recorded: 23 A
